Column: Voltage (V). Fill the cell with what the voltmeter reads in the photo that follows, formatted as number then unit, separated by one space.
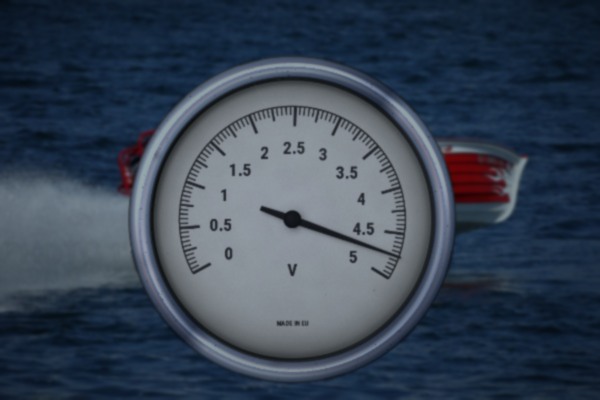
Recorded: 4.75 V
